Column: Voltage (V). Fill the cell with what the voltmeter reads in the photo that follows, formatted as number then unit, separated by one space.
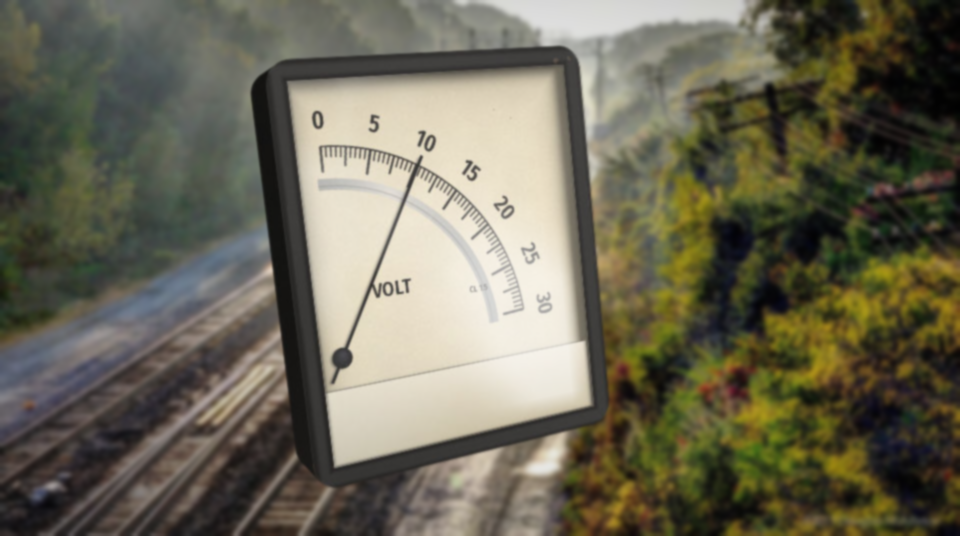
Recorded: 10 V
